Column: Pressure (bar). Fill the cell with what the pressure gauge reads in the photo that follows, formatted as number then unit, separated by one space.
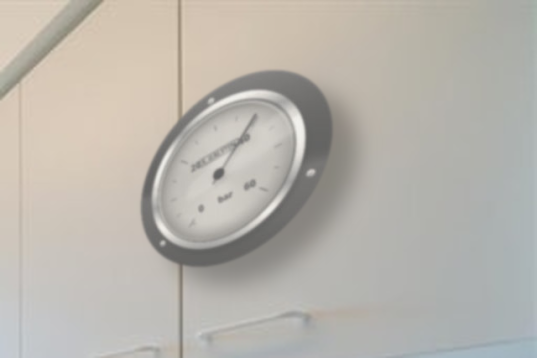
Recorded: 40 bar
